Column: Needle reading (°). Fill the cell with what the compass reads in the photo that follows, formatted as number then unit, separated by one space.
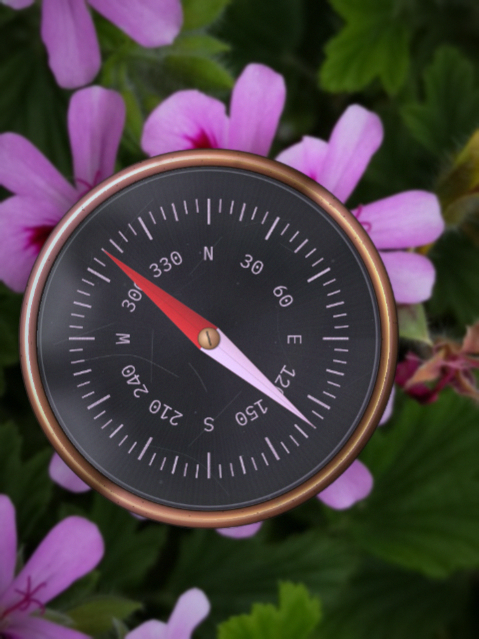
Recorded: 310 °
